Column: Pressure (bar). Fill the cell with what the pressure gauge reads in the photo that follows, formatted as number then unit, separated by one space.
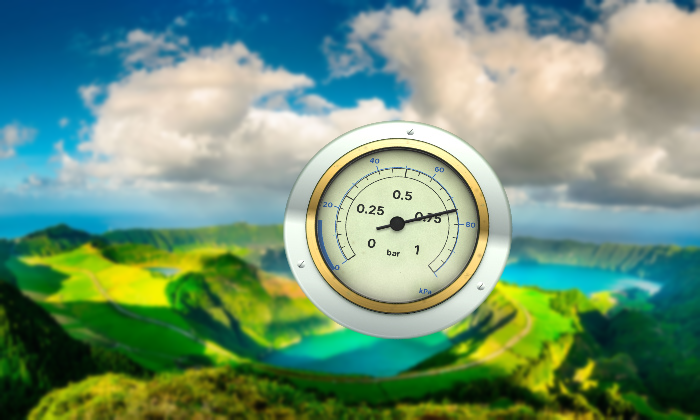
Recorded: 0.75 bar
